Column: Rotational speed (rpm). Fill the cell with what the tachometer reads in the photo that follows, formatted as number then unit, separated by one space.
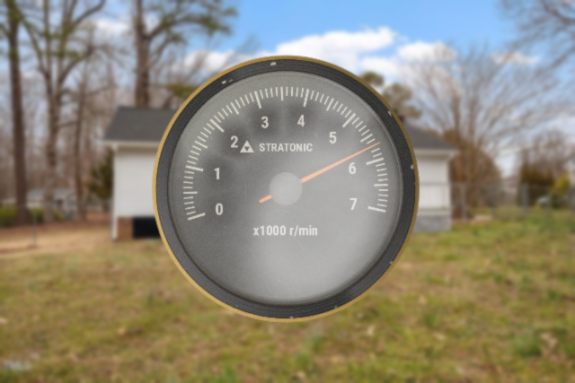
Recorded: 5700 rpm
